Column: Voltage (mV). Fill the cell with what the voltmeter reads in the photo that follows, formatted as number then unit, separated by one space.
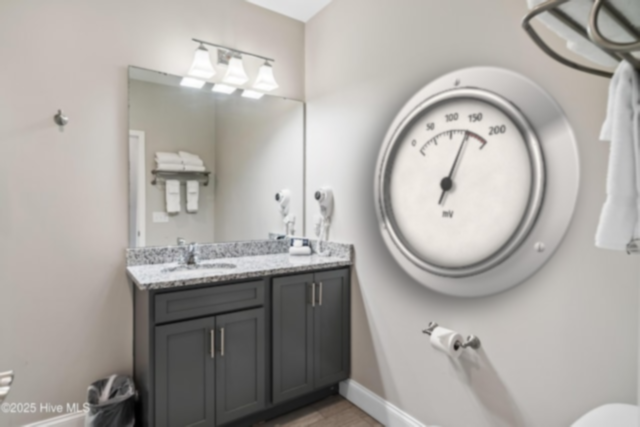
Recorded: 150 mV
